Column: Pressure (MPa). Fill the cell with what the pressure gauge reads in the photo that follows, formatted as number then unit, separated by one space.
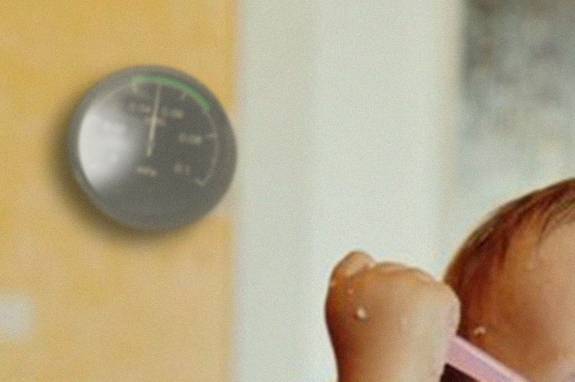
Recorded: 0.05 MPa
